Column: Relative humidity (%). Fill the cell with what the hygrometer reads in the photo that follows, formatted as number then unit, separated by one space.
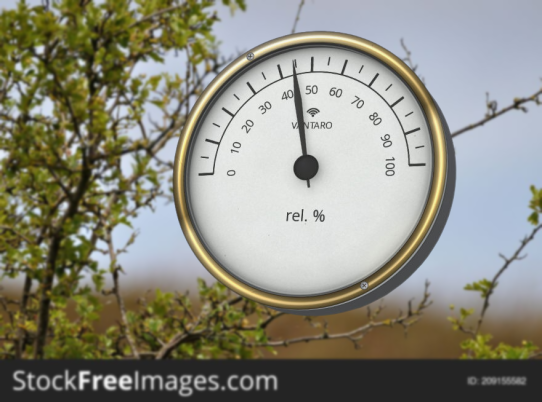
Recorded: 45 %
